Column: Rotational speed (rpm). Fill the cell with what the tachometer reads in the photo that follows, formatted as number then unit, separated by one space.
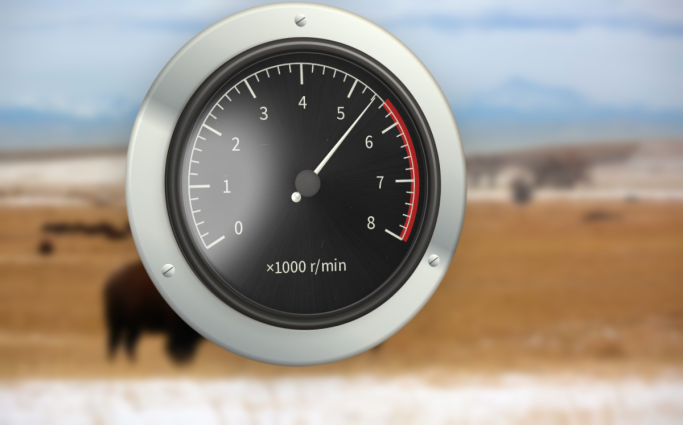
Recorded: 5400 rpm
